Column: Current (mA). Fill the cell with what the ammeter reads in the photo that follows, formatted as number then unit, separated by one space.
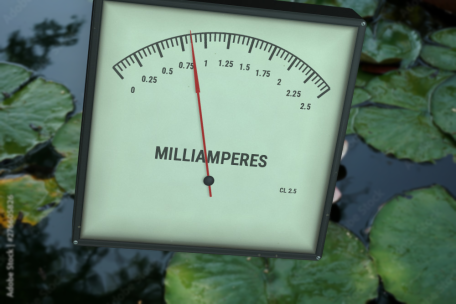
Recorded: 0.85 mA
